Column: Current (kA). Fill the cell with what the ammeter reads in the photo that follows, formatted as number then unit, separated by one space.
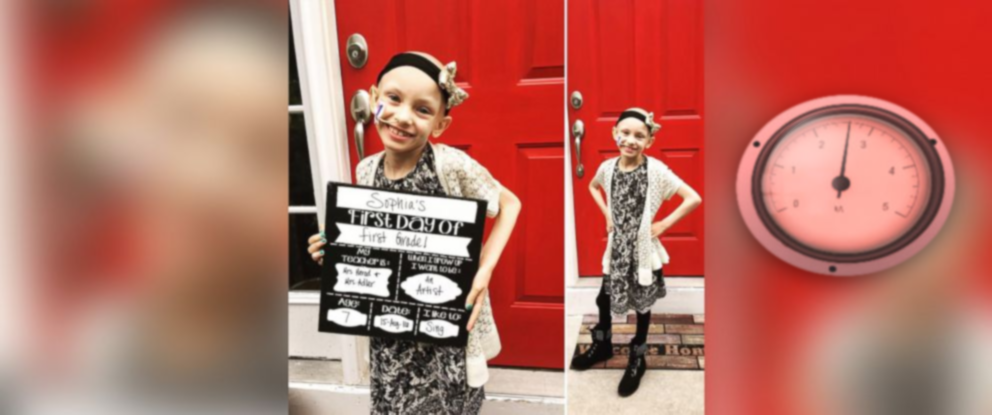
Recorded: 2.6 kA
